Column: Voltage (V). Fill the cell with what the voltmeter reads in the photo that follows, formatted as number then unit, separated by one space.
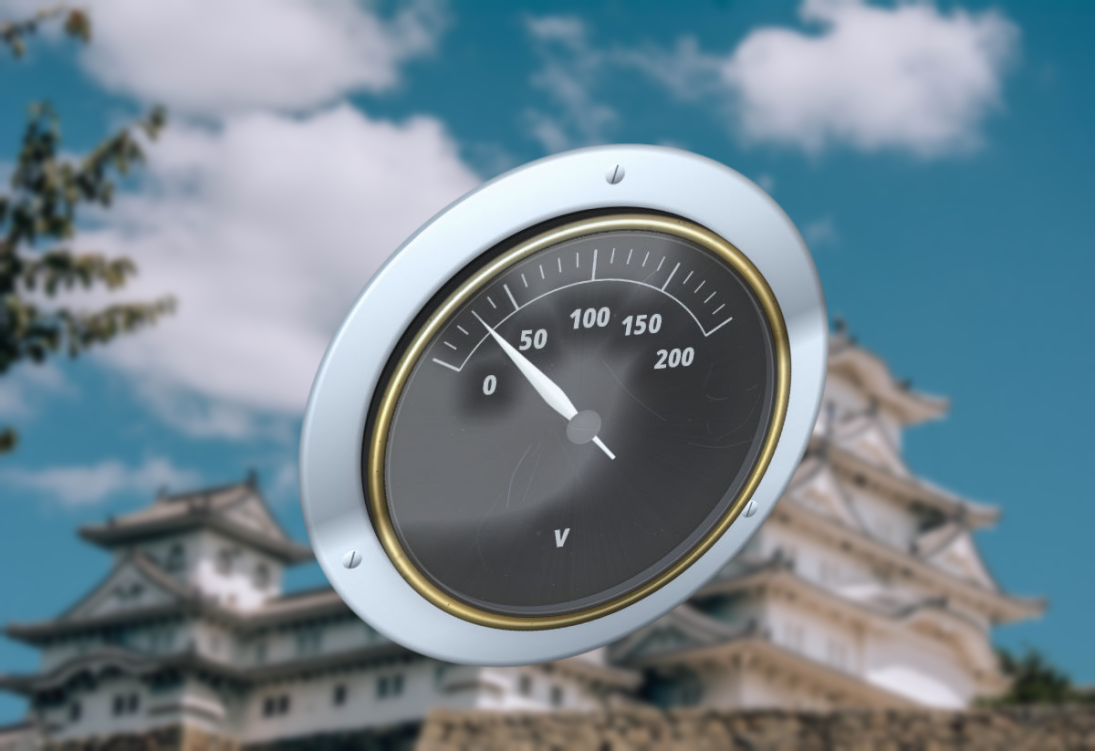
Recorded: 30 V
